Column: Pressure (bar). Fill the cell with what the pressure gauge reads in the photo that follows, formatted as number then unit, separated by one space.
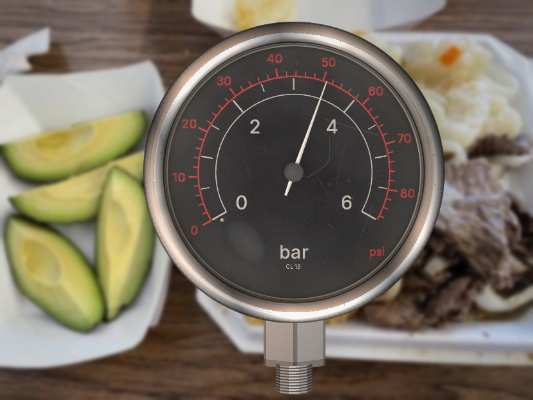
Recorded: 3.5 bar
